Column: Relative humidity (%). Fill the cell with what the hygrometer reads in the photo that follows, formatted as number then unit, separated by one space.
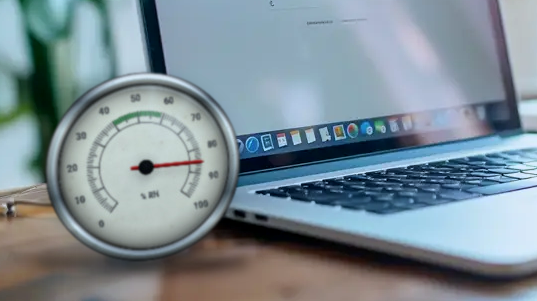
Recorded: 85 %
